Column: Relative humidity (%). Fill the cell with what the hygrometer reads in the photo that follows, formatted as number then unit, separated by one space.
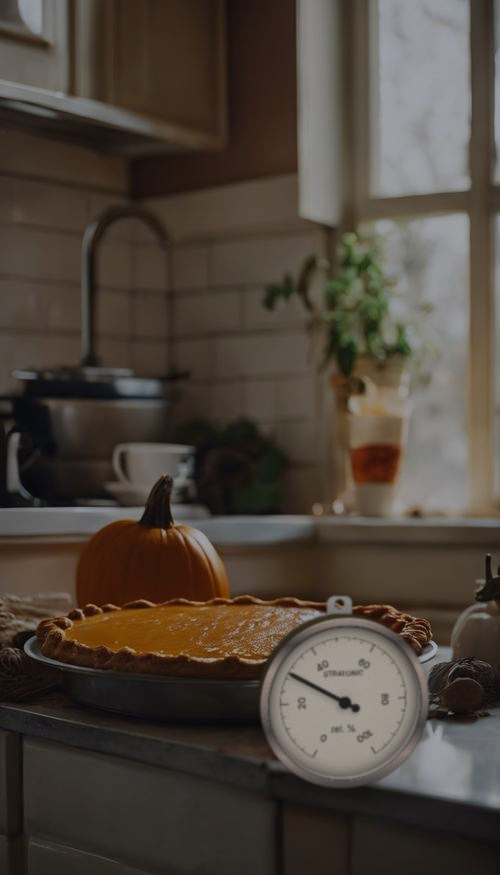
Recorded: 30 %
